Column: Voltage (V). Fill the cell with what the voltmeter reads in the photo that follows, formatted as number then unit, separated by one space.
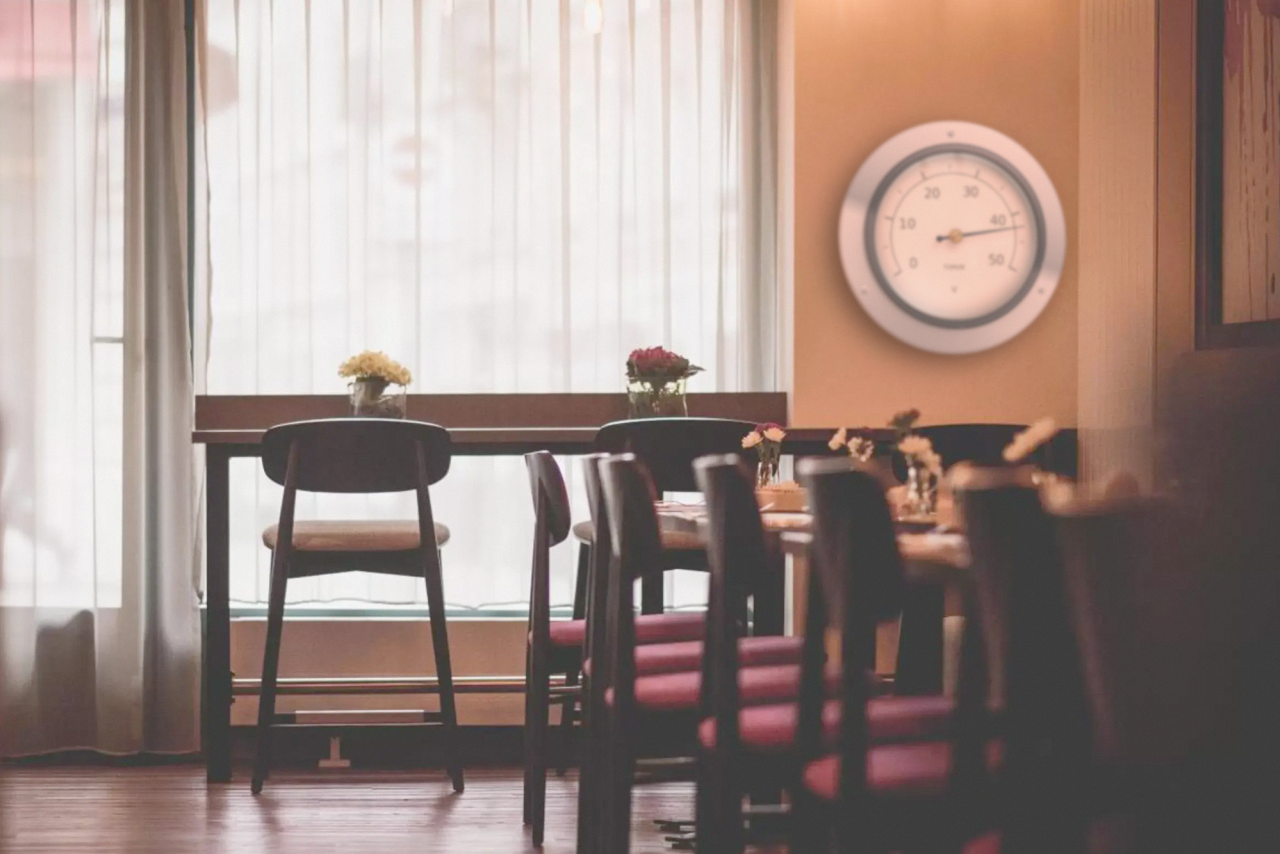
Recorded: 42.5 V
